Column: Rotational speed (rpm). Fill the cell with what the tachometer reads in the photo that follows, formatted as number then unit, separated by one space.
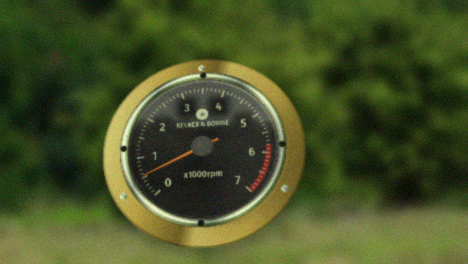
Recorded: 500 rpm
